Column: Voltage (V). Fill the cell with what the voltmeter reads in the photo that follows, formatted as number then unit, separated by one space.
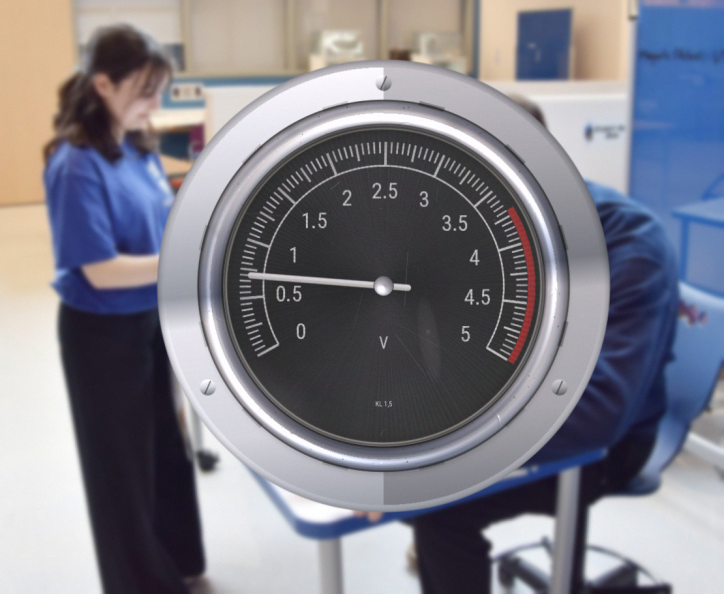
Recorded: 0.7 V
